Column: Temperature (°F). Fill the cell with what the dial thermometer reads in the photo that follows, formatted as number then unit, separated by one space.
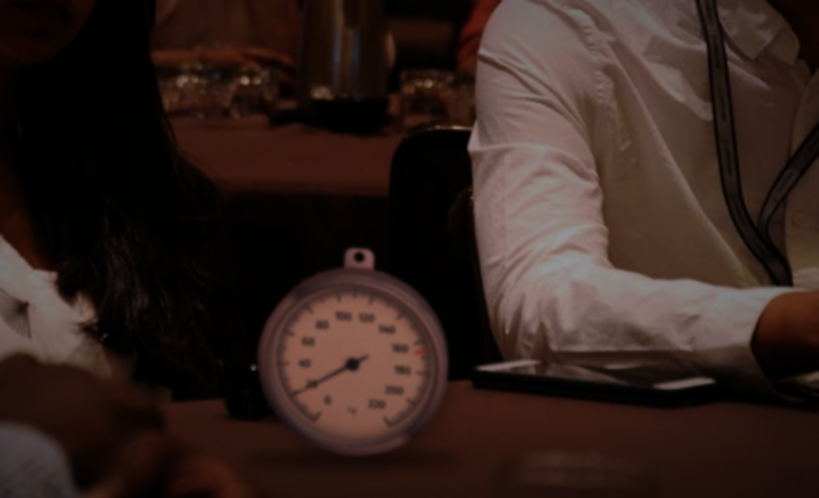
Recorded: 20 °F
